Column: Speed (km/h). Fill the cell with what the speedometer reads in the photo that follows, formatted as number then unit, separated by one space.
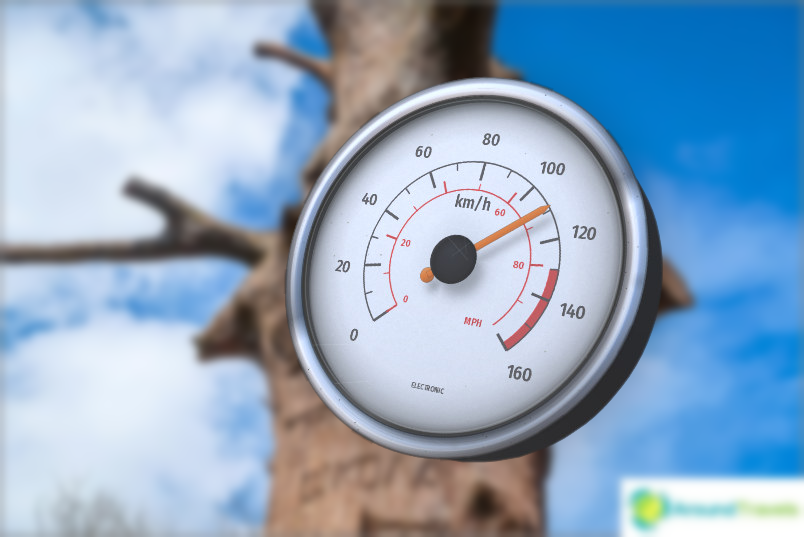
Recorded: 110 km/h
